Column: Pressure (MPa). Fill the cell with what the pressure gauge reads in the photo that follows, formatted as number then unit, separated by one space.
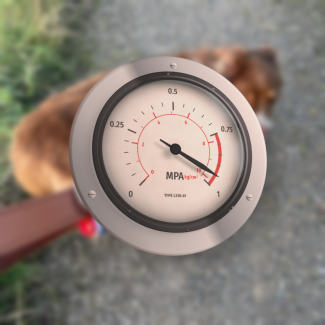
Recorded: 0.95 MPa
